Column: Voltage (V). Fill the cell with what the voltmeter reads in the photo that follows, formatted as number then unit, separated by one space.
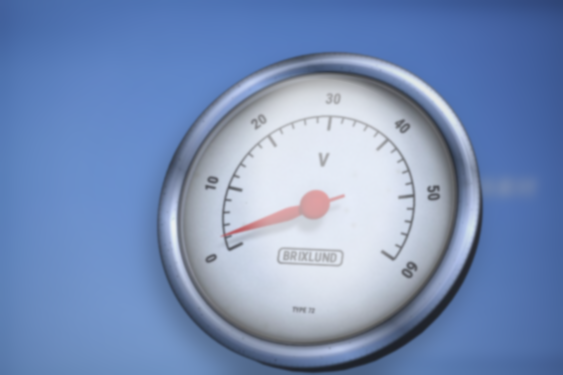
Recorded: 2 V
